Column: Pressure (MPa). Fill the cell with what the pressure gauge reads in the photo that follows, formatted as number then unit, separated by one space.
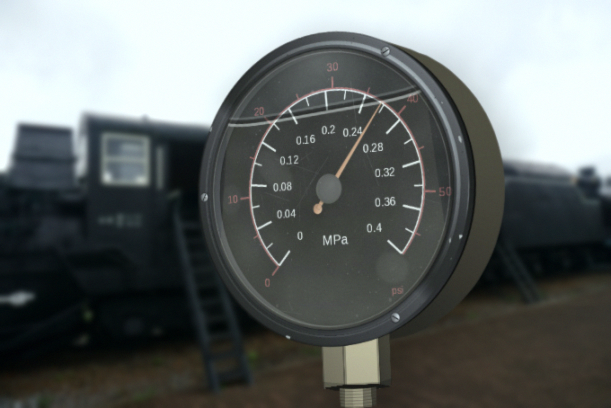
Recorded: 0.26 MPa
